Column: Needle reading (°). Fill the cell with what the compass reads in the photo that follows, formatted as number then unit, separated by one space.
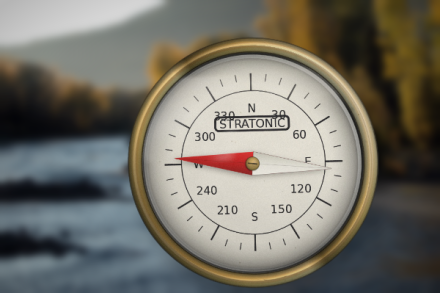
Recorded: 275 °
